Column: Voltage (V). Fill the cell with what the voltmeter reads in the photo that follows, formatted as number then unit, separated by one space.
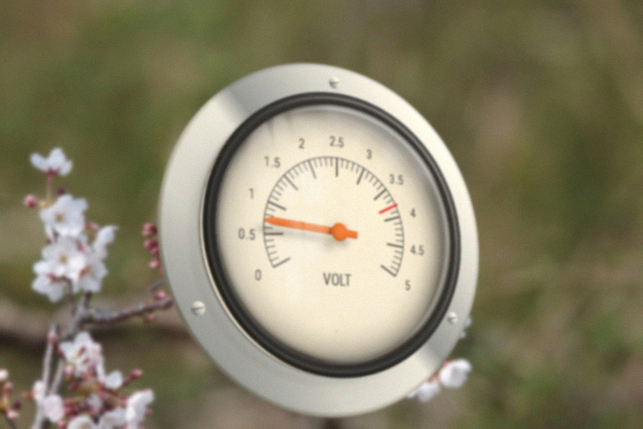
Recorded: 0.7 V
